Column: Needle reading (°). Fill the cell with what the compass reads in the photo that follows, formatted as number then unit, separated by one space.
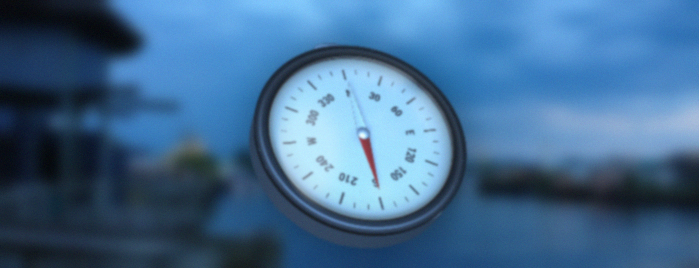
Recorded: 180 °
